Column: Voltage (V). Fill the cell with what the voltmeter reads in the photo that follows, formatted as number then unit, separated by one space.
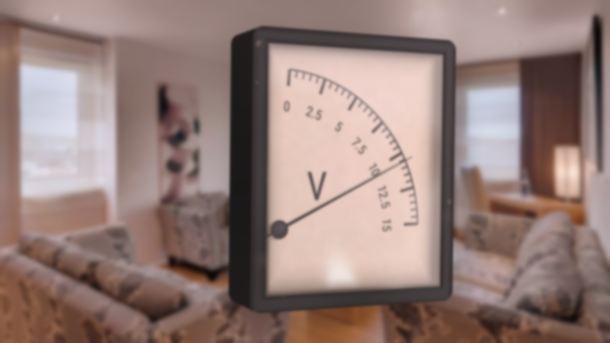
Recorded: 10.5 V
